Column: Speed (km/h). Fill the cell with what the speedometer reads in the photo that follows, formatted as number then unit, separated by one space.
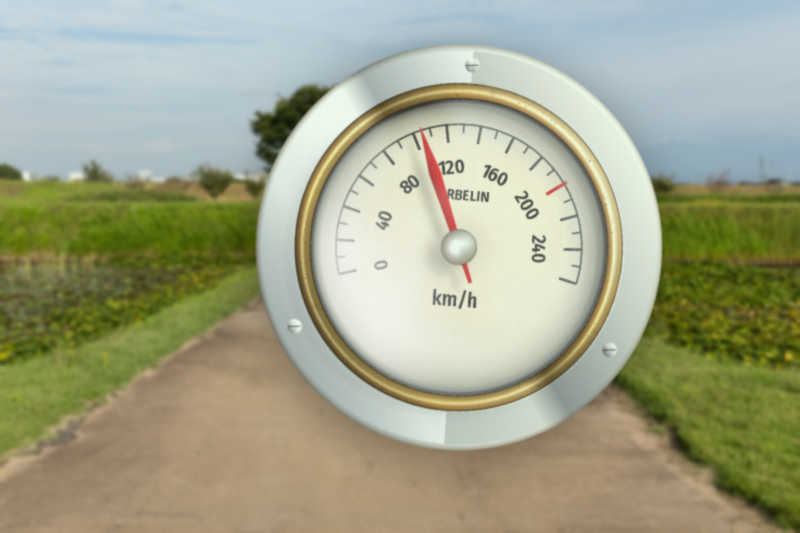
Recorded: 105 km/h
